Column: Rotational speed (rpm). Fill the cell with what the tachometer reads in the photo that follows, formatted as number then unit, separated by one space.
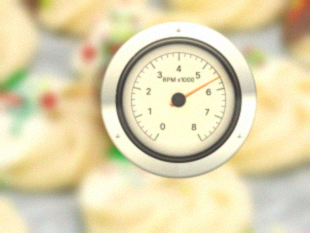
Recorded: 5600 rpm
